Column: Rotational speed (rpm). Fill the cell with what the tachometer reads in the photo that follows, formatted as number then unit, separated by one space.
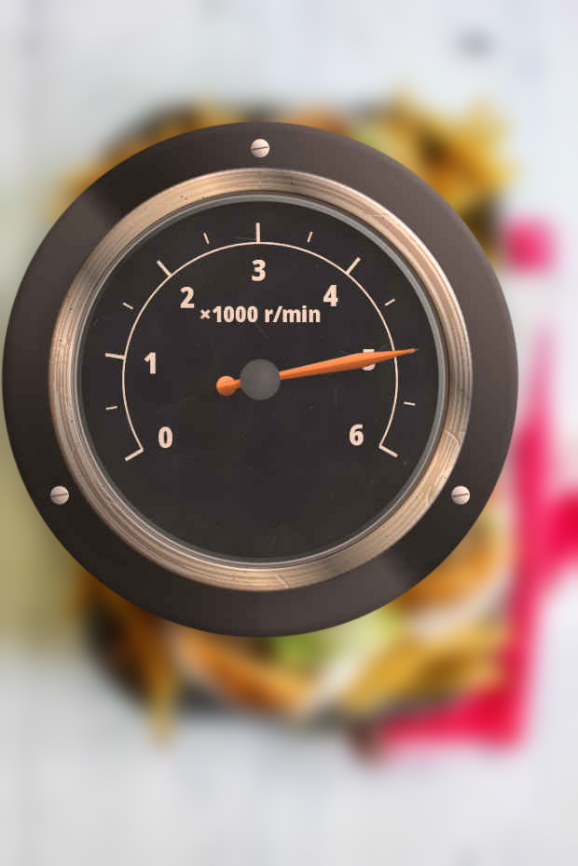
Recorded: 5000 rpm
